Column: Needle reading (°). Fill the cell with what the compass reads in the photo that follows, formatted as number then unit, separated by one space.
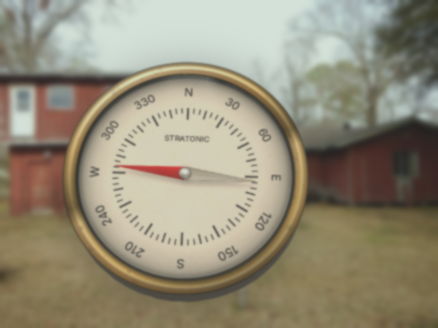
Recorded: 275 °
